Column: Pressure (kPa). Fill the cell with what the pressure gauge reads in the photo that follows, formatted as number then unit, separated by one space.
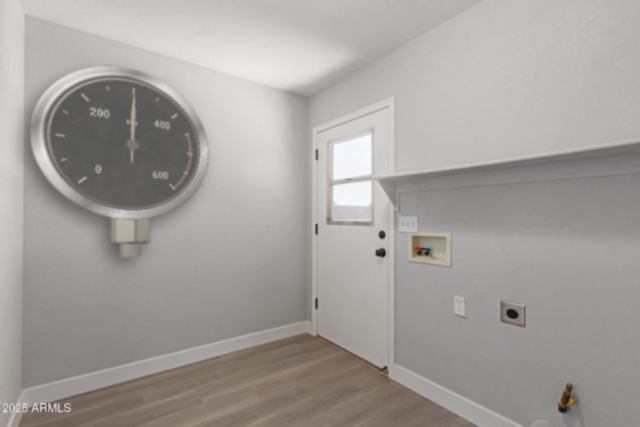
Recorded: 300 kPa
